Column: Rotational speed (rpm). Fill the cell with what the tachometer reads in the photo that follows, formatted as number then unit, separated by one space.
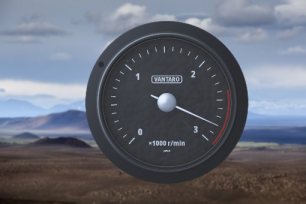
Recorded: 2800 rpm
